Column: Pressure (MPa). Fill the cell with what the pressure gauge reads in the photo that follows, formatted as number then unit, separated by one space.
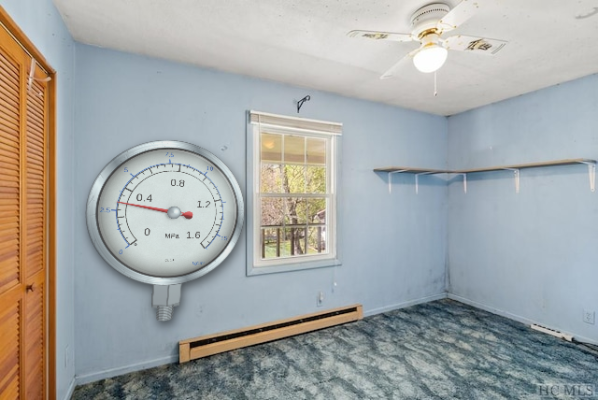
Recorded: 0.3 MPa
